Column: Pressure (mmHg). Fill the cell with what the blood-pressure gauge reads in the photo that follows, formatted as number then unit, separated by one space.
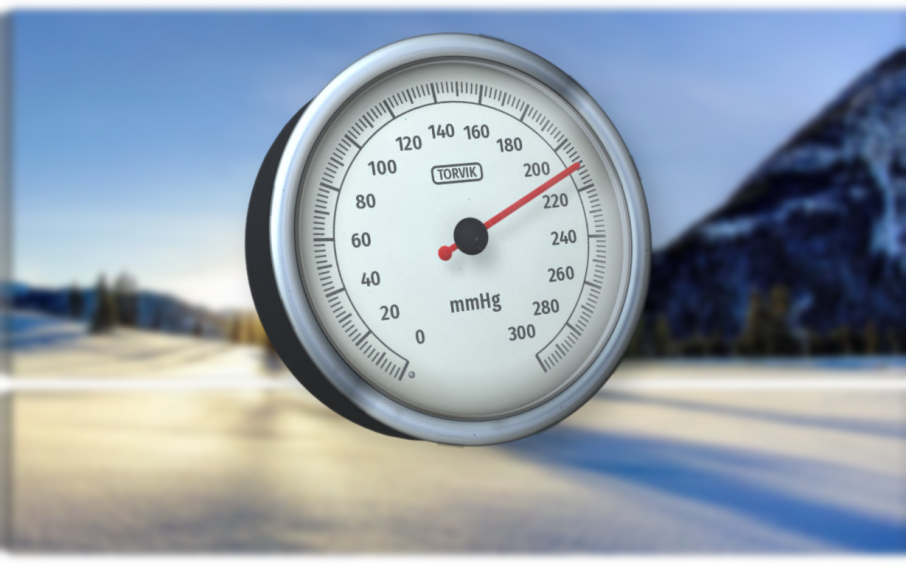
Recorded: 210 mmHg
